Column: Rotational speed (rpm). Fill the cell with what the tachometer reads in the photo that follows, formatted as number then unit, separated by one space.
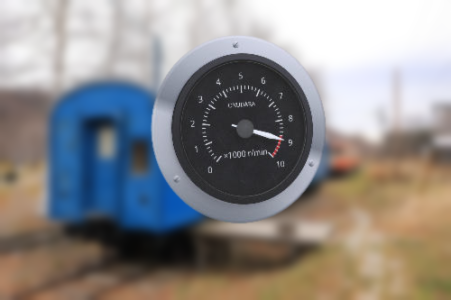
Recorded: 9000 rpm
